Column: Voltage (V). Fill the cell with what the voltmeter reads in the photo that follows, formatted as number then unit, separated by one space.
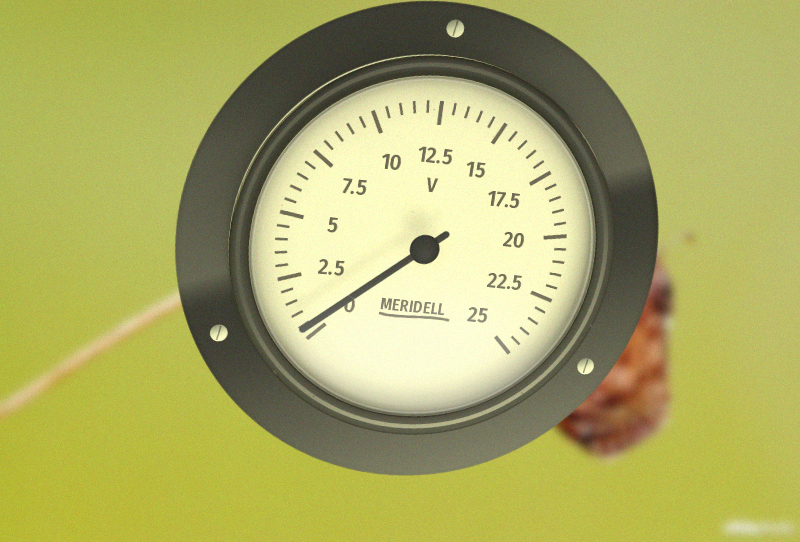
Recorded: 0.5 V
